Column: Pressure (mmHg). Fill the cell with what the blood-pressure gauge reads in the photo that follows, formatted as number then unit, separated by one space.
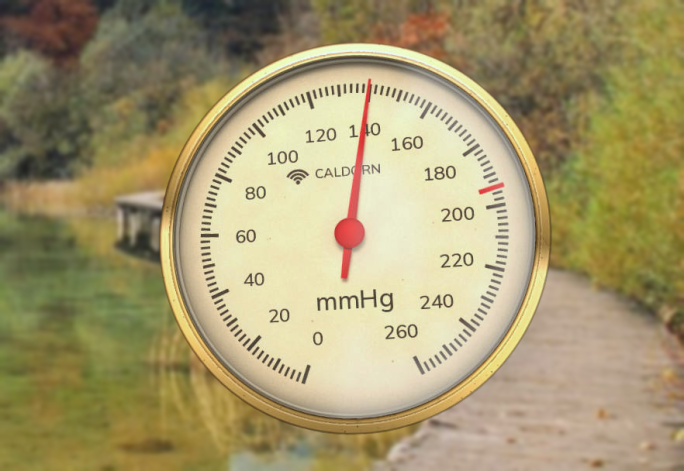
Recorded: 140 mmHg
